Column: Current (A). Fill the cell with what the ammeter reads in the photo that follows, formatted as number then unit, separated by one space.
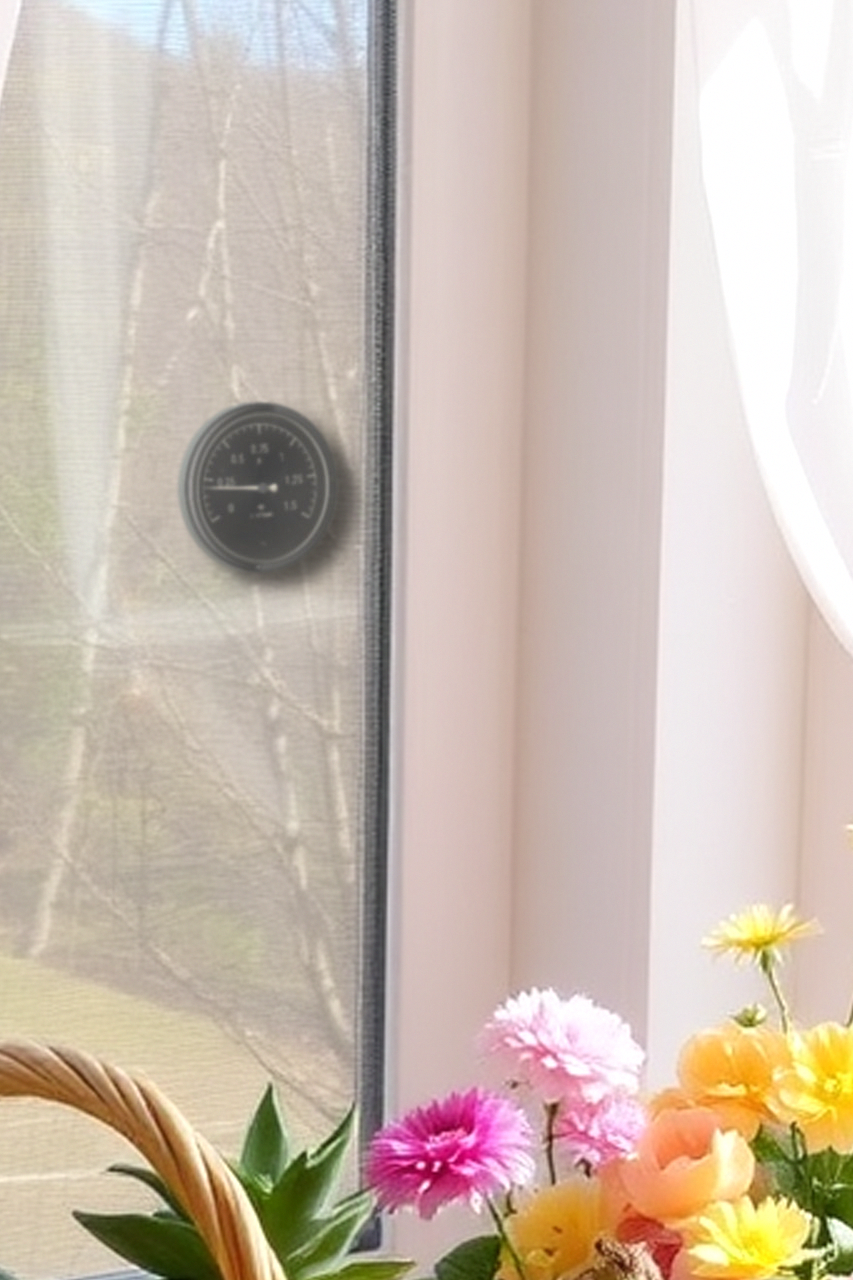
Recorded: 0.2 A
